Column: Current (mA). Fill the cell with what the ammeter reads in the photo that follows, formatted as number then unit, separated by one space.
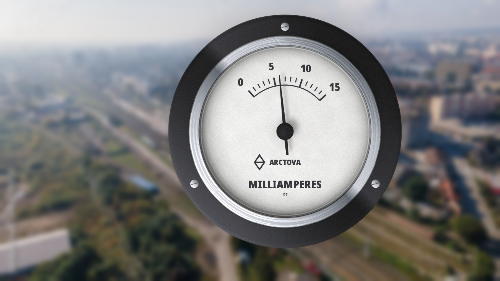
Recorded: 6 mA
